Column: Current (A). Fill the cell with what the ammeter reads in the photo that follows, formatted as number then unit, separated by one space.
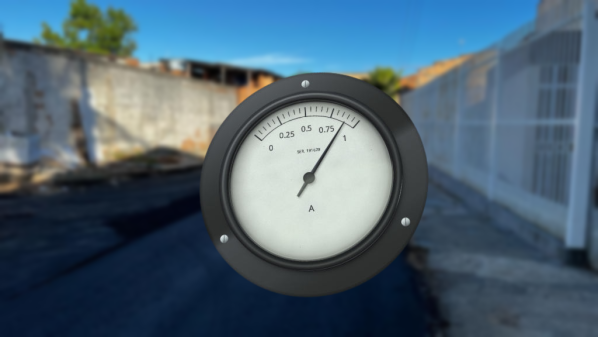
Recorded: 0.9 A
